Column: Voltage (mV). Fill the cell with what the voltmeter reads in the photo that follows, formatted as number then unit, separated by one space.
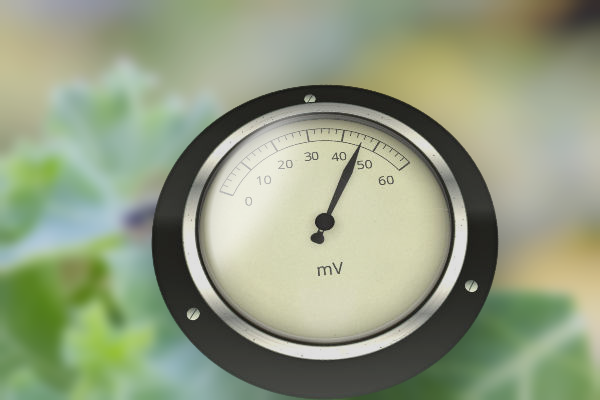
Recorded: 46 mV
